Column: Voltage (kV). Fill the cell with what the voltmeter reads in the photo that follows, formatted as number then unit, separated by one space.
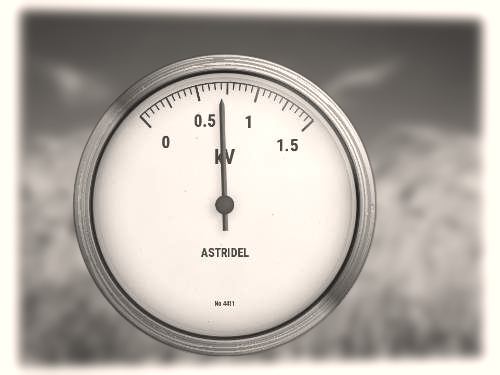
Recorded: 0.7 kV
